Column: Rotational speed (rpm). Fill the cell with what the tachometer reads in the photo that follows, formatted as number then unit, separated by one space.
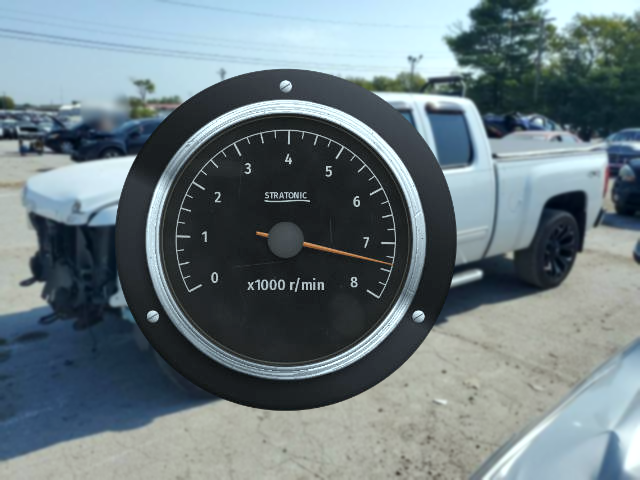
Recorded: 7375 rpm
